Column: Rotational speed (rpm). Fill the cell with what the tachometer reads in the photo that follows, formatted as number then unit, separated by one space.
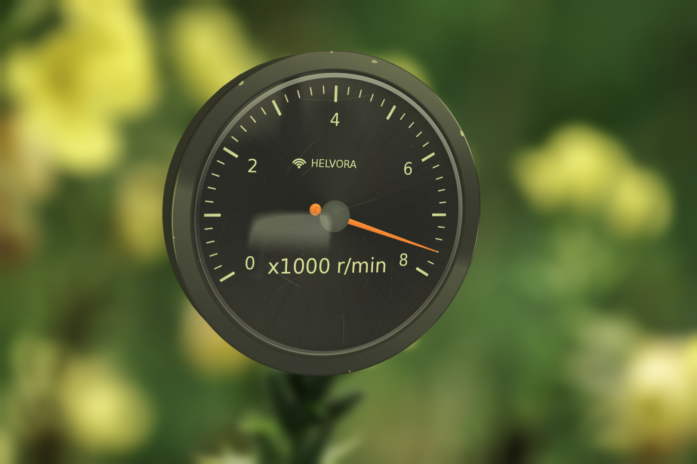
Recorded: 7600 rpm
